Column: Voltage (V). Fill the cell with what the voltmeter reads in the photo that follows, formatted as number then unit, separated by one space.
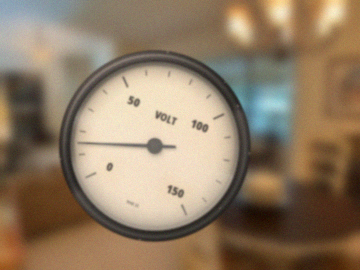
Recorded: 15 V
